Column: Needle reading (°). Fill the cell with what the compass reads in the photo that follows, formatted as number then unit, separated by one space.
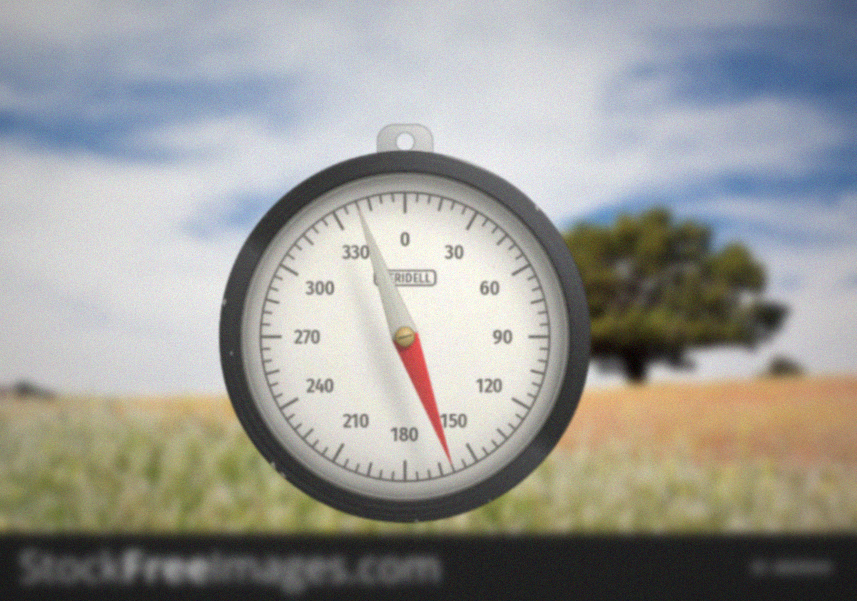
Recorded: 160 °
